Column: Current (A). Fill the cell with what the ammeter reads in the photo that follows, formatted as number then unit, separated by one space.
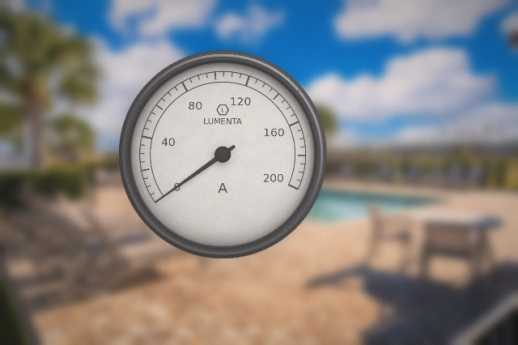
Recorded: 0 A
